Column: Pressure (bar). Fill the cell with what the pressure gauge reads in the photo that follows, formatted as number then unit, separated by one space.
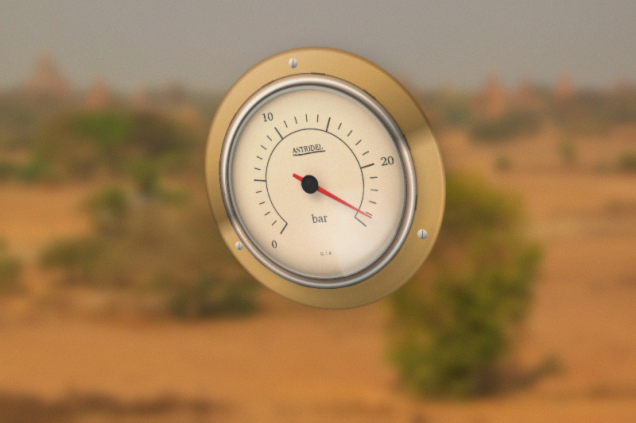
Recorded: 24 bar
